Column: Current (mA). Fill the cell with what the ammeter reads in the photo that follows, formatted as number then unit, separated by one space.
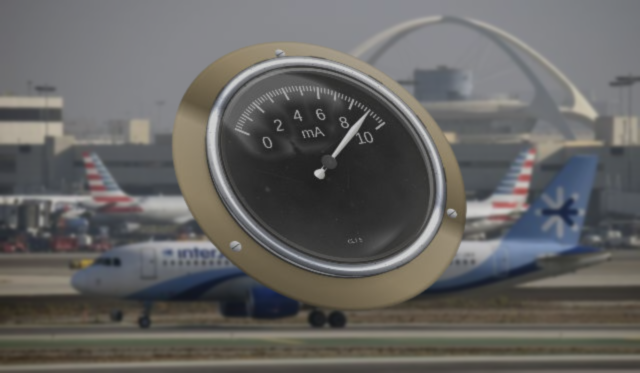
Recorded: 9 mA
